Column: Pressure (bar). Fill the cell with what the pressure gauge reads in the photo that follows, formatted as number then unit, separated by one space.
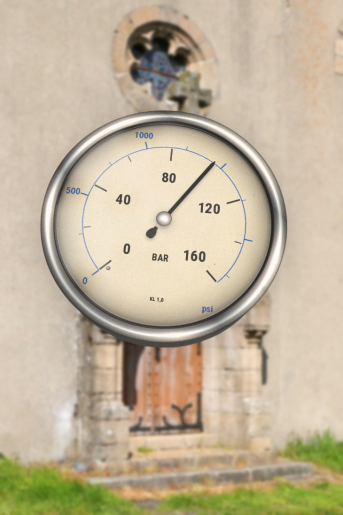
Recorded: 100 bar
